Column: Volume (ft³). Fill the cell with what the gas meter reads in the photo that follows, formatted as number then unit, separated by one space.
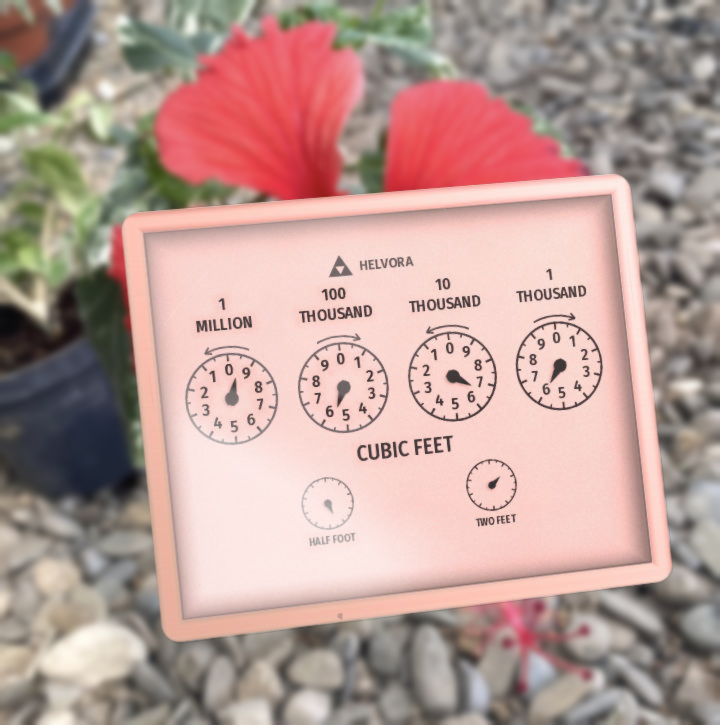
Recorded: 956600 ft³
